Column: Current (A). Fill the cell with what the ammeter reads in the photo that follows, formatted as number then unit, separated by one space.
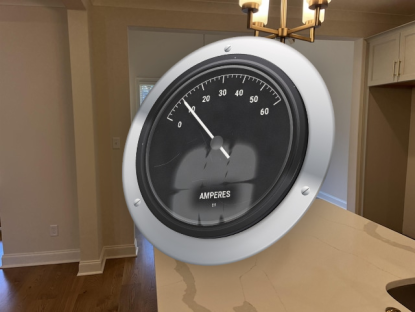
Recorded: 10 A
